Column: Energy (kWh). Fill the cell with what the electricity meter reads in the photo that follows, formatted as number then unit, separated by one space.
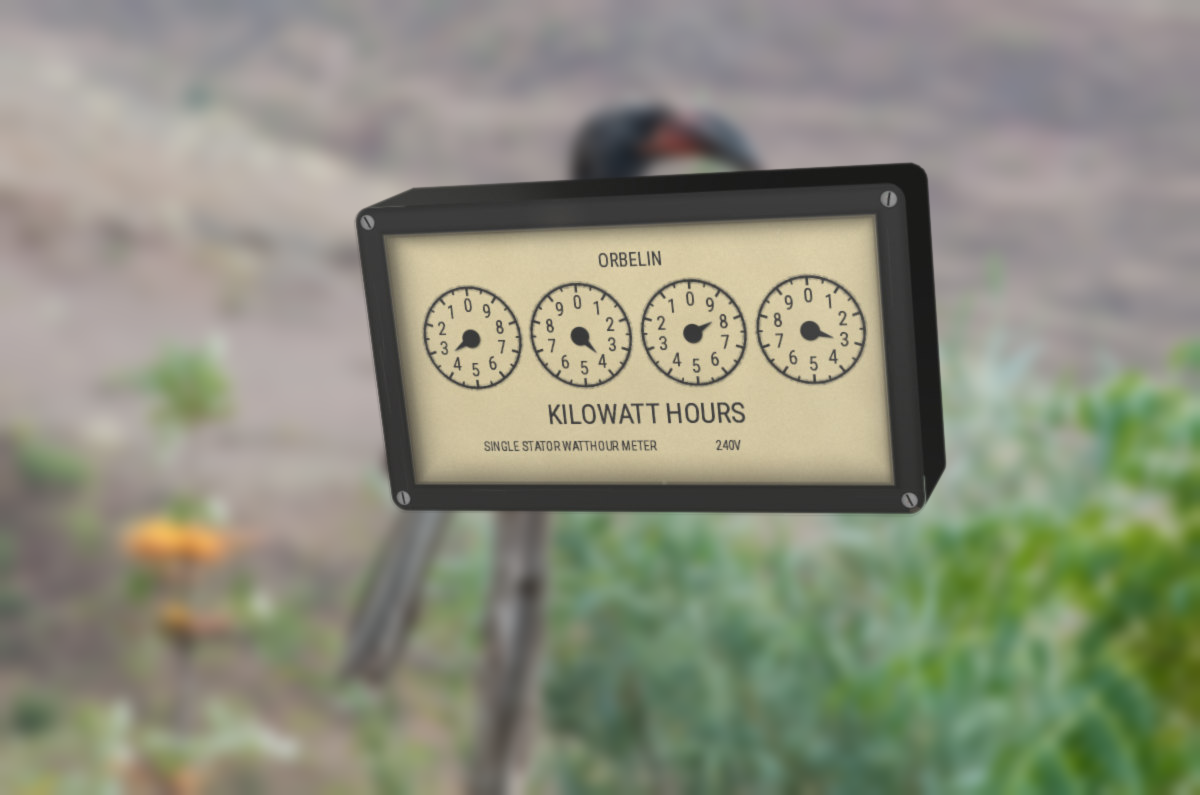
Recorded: 3383 kWh
